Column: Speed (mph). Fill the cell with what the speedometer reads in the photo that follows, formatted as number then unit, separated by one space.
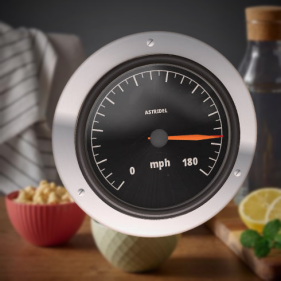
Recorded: 155 mph
